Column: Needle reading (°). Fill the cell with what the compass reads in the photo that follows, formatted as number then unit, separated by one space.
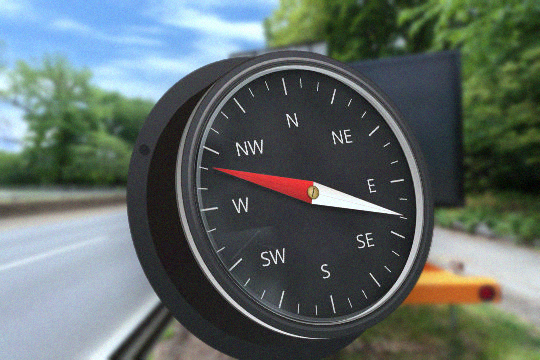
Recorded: 290 °
